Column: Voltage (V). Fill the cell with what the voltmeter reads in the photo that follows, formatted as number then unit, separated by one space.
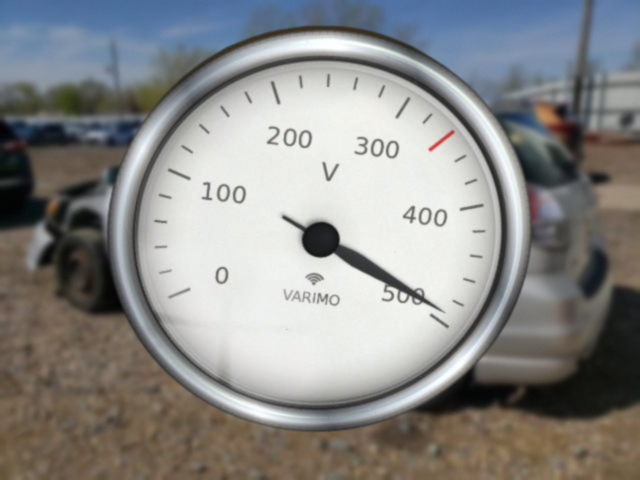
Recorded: 490 V
